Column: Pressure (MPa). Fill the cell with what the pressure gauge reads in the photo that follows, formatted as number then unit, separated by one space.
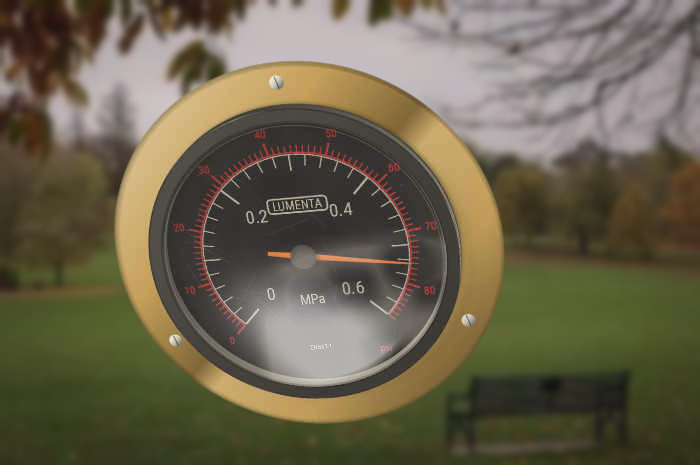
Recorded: 0.52 MPa
